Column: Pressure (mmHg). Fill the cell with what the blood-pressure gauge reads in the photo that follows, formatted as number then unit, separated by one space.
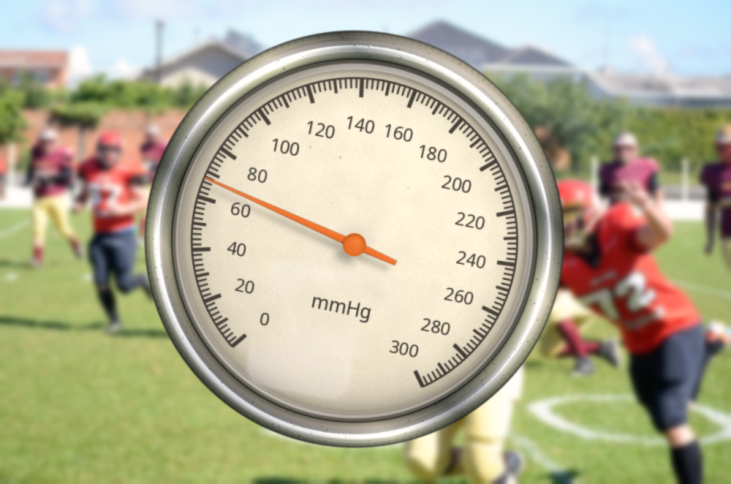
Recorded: 68 mmHg
